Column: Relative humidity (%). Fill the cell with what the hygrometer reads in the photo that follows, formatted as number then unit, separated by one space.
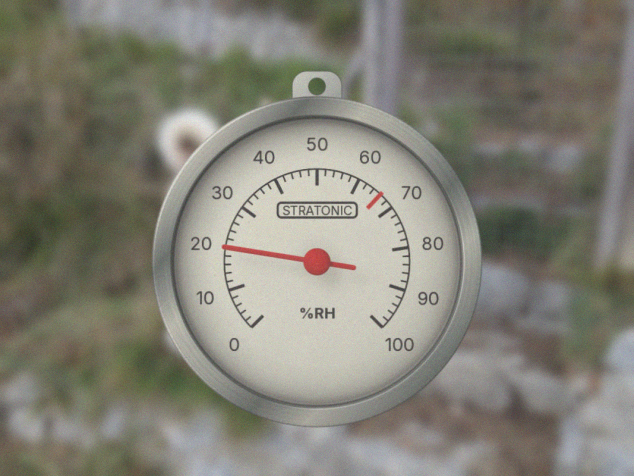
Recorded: 20 %
